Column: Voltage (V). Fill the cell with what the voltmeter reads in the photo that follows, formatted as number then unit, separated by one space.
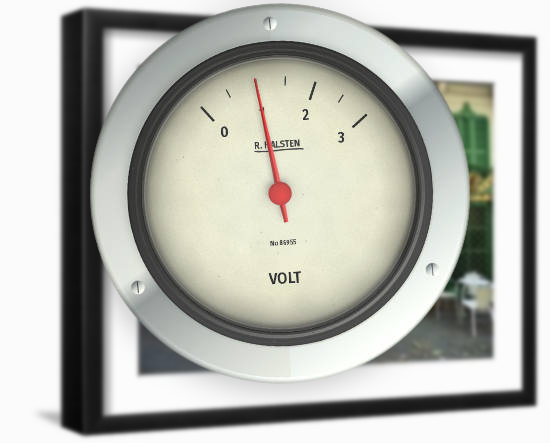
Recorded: 1 V
